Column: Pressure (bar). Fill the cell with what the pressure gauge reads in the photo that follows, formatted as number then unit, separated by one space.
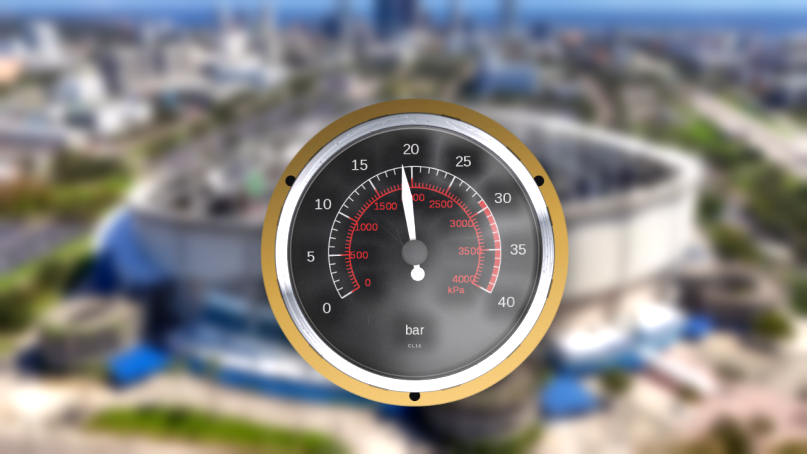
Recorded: 19 bar
